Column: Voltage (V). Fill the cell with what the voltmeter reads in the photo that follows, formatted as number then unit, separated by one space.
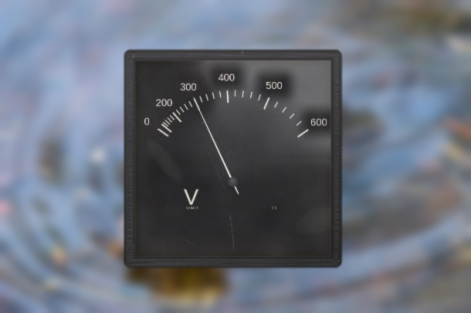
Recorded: 300 V
